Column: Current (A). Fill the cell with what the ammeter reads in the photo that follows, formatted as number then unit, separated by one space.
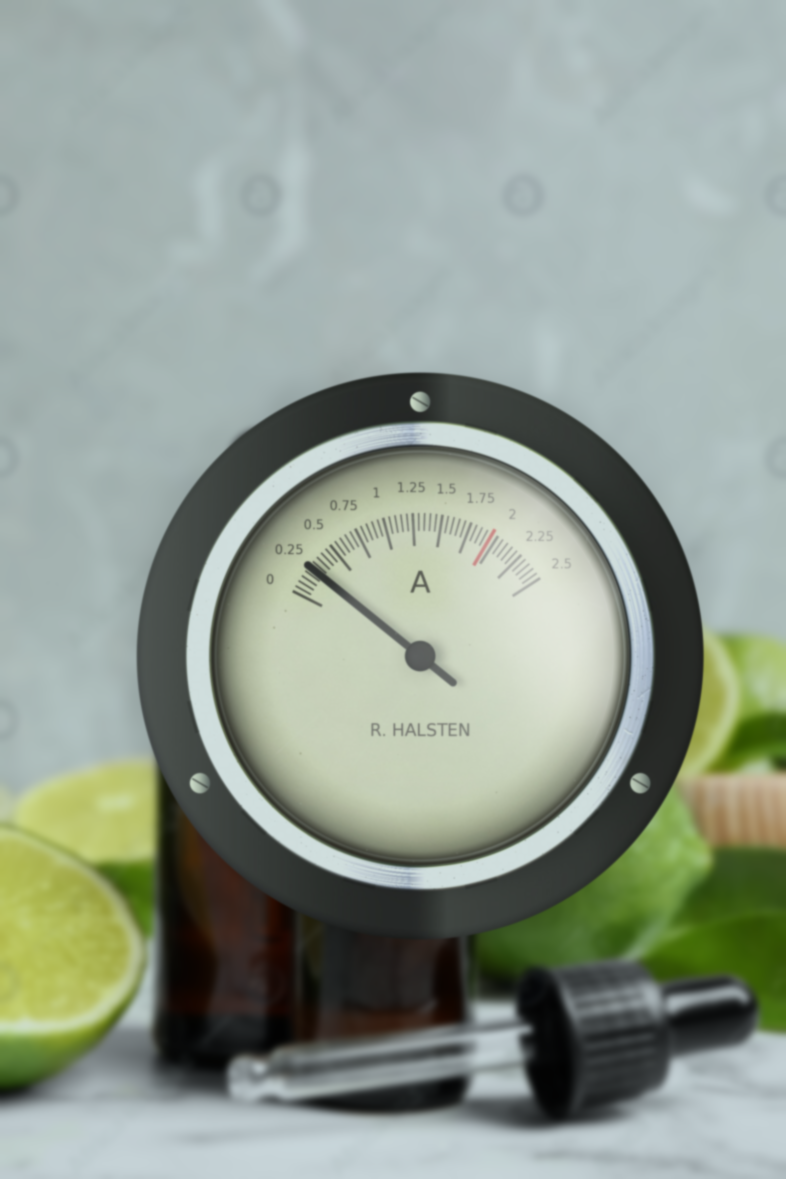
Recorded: 0.25 A
